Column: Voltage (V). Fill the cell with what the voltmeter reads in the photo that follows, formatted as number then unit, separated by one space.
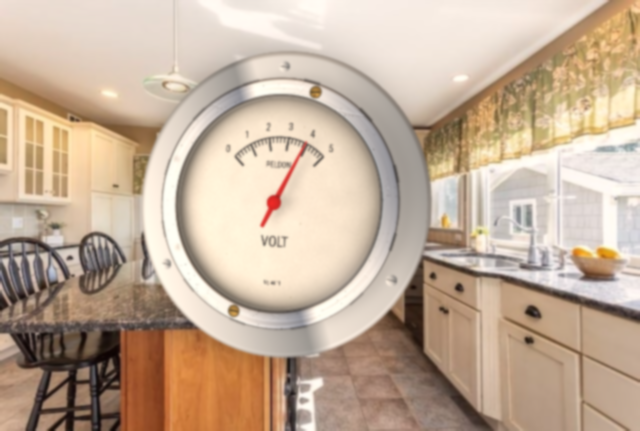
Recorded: 4 V
